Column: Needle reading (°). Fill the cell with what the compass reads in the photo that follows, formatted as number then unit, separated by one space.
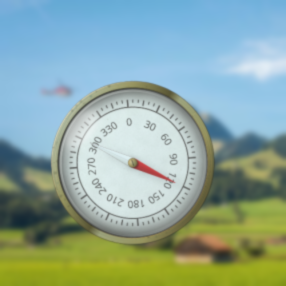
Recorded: 120 °
